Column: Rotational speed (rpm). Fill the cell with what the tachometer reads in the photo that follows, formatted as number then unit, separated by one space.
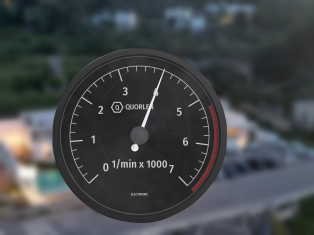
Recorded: 4000 rpm
